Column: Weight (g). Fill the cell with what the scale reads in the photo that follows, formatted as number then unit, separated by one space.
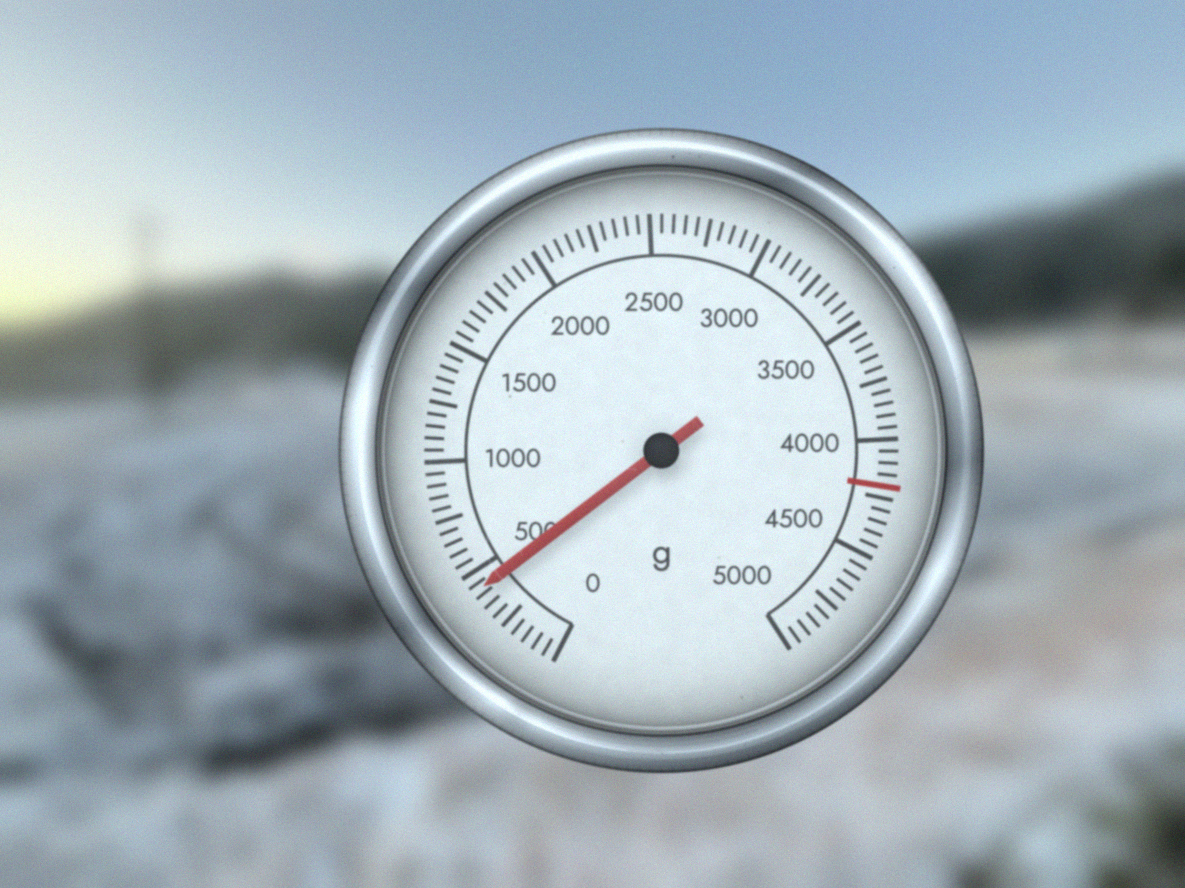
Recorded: 425 g
